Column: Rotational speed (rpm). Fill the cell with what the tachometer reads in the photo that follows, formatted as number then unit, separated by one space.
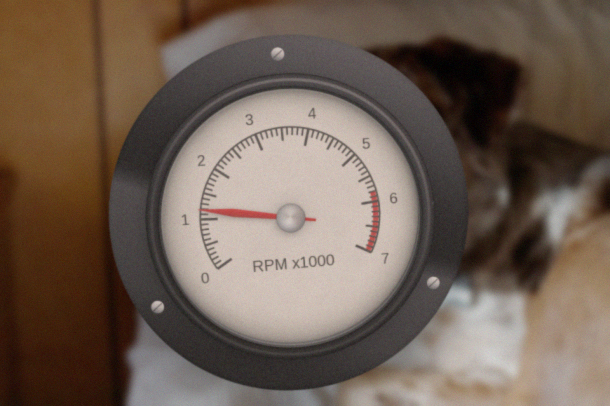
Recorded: 1200 rpm
